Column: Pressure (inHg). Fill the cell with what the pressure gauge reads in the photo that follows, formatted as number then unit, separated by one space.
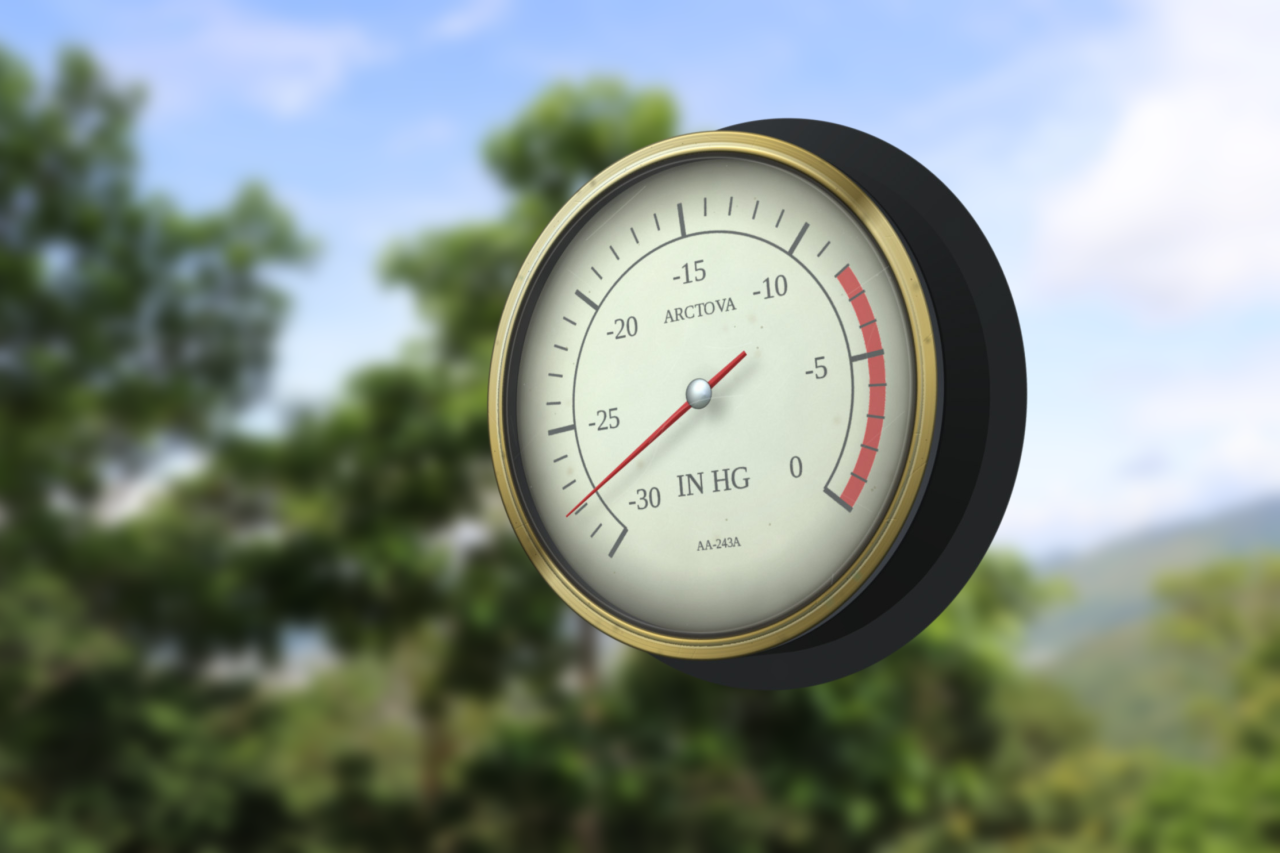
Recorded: -28 inHg
